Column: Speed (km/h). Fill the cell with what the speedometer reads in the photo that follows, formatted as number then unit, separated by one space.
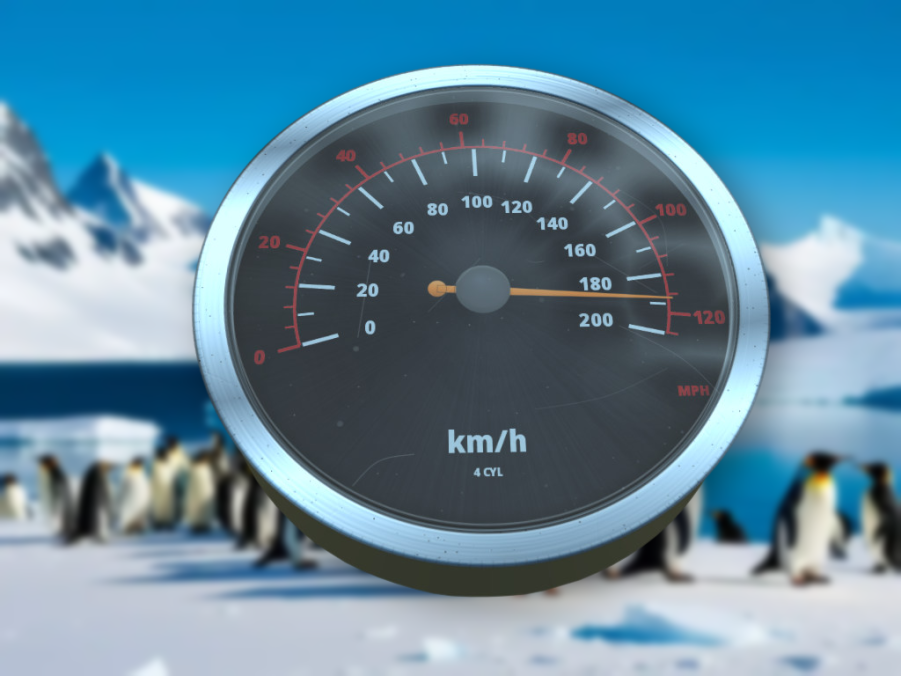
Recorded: 190 km/h
